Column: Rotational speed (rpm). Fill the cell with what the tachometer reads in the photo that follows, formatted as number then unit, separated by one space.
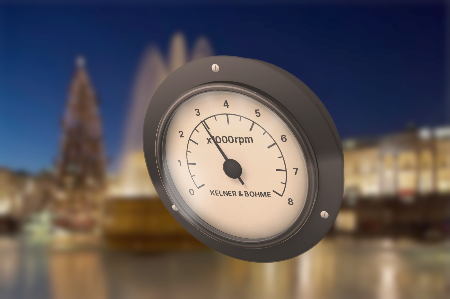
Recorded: 3000 rpm
